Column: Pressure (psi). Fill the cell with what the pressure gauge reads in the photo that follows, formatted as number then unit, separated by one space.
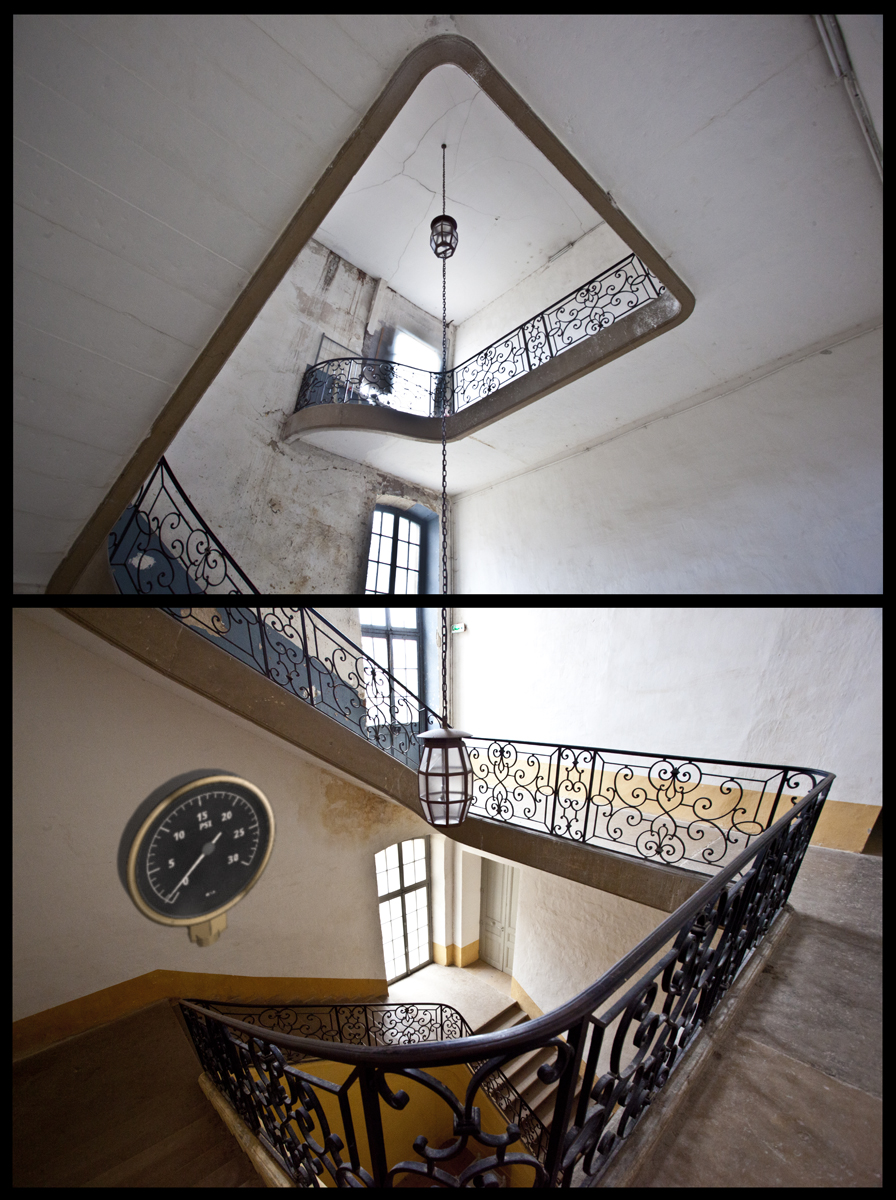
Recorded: 1 psi
